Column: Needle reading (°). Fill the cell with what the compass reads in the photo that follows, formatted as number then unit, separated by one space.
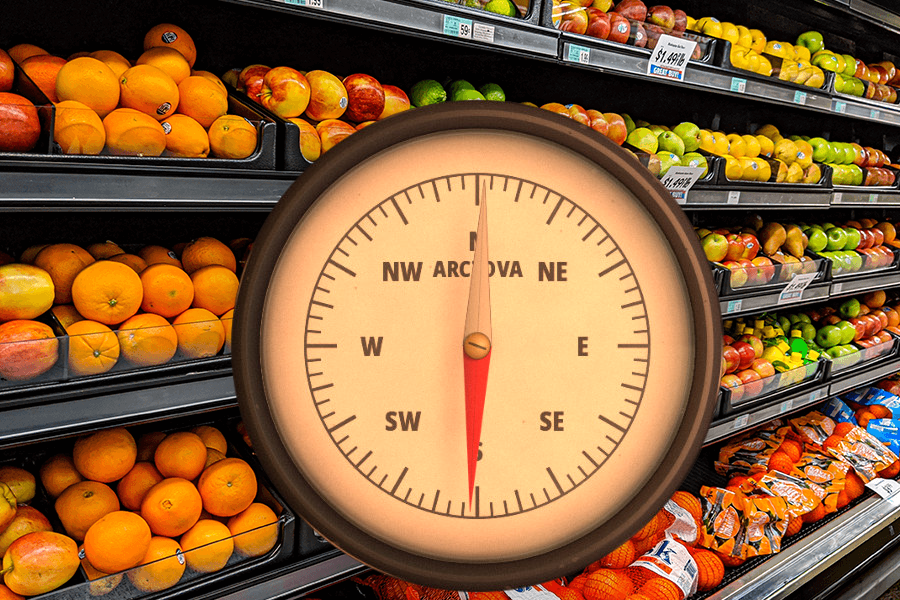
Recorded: 182.5 °
